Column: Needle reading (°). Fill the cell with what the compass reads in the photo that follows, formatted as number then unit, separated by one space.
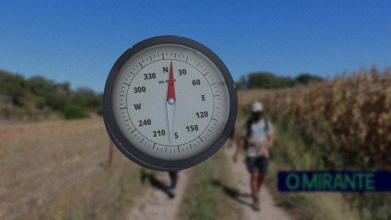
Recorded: 10 °
